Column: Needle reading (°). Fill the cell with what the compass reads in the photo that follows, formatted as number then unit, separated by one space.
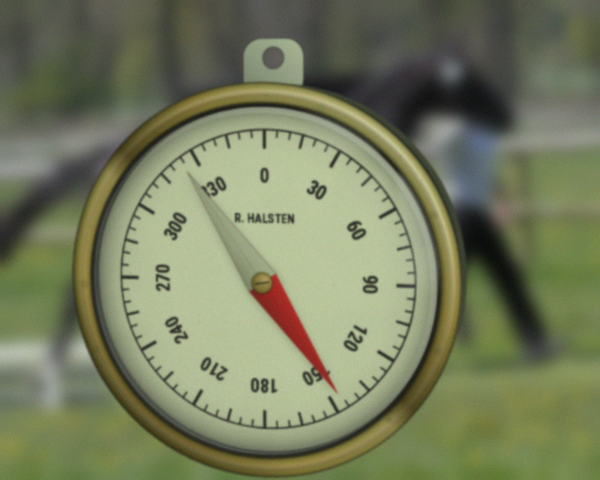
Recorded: 145 °
